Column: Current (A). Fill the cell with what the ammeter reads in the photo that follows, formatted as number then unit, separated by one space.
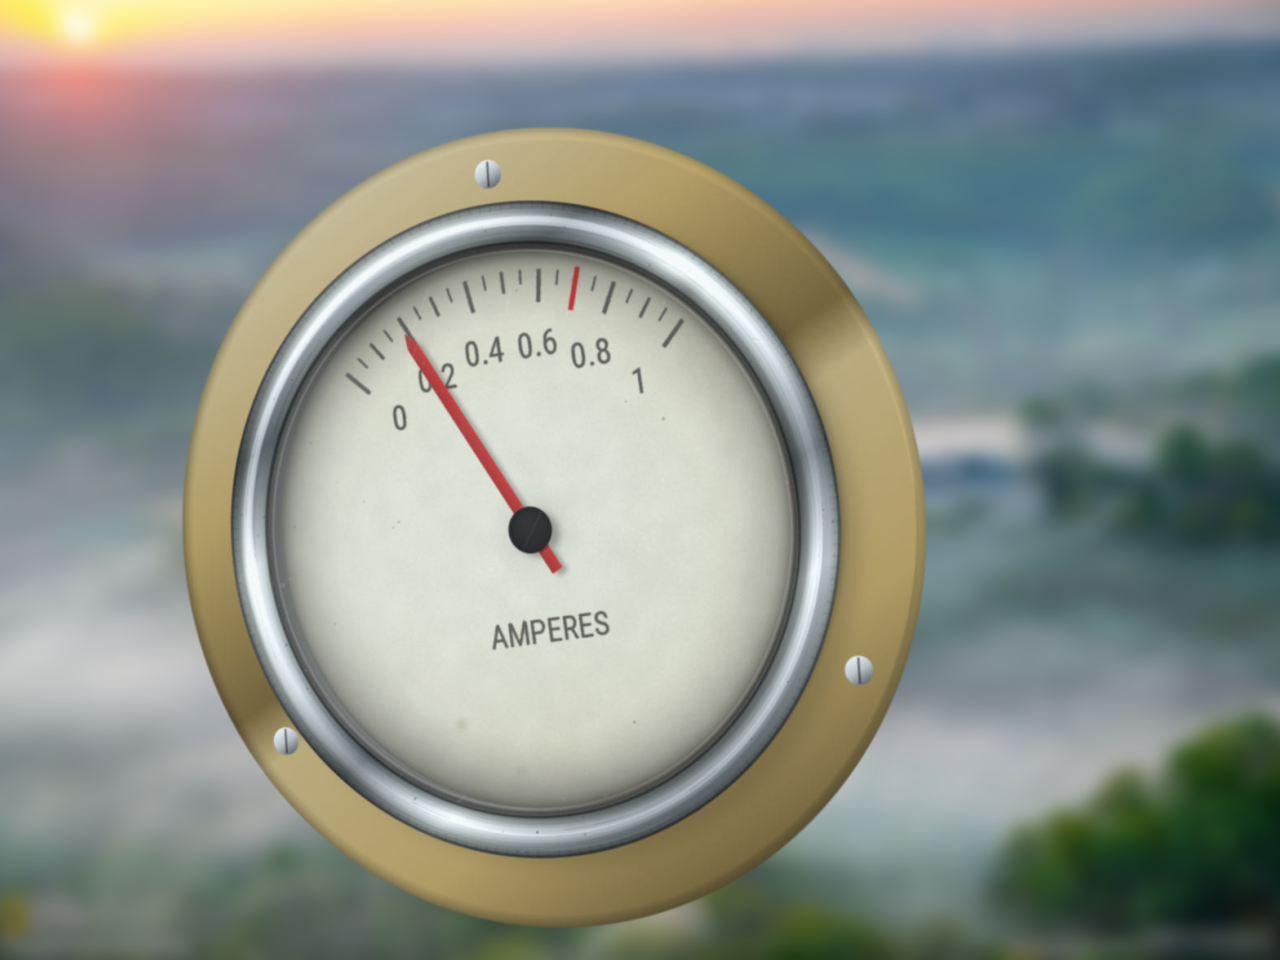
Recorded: 0.2 A
